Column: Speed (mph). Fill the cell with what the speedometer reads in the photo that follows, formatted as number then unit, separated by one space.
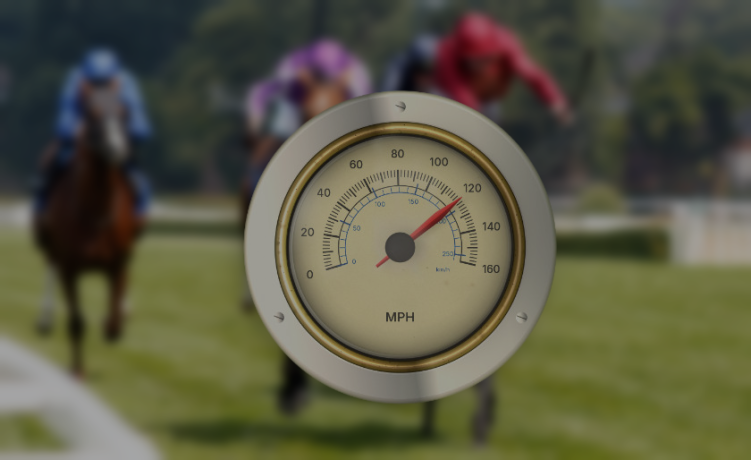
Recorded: 120 mph
